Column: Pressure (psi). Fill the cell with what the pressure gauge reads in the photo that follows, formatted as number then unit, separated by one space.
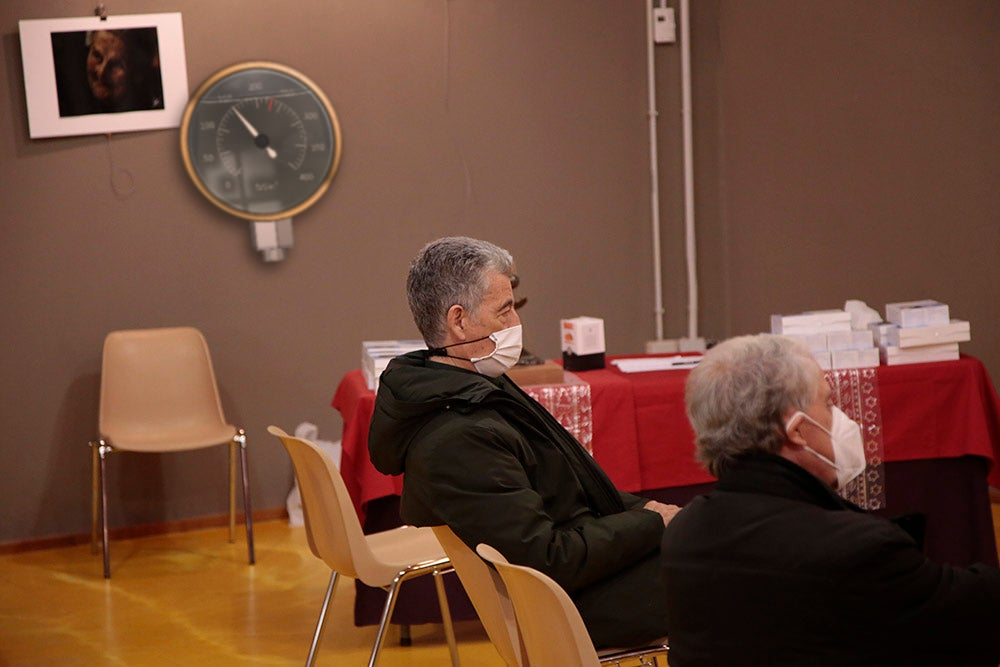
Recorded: 150 psi
